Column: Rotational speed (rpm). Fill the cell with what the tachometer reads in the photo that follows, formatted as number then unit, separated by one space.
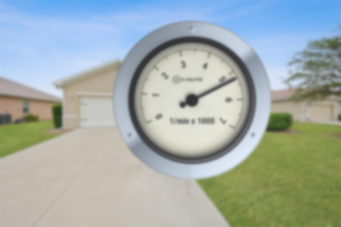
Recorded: 5250 rpm
